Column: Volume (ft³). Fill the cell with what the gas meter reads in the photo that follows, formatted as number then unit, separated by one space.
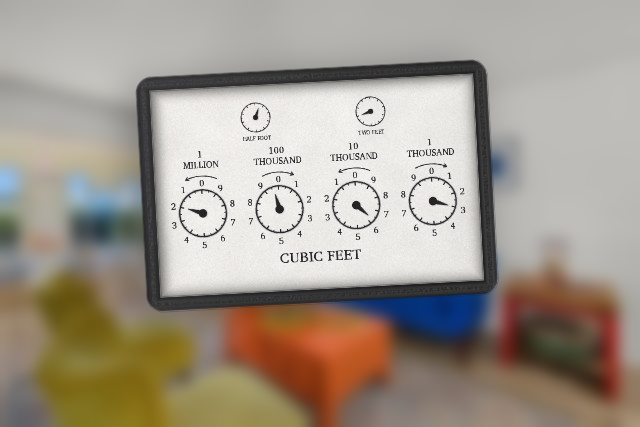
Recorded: 196300 ft³
